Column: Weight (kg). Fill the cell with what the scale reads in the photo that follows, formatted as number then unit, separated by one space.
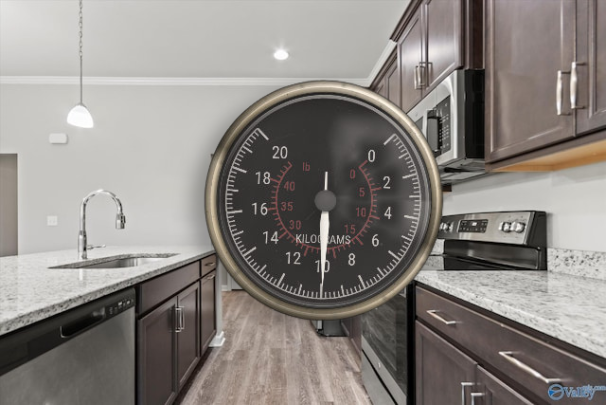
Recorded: 10 kg
